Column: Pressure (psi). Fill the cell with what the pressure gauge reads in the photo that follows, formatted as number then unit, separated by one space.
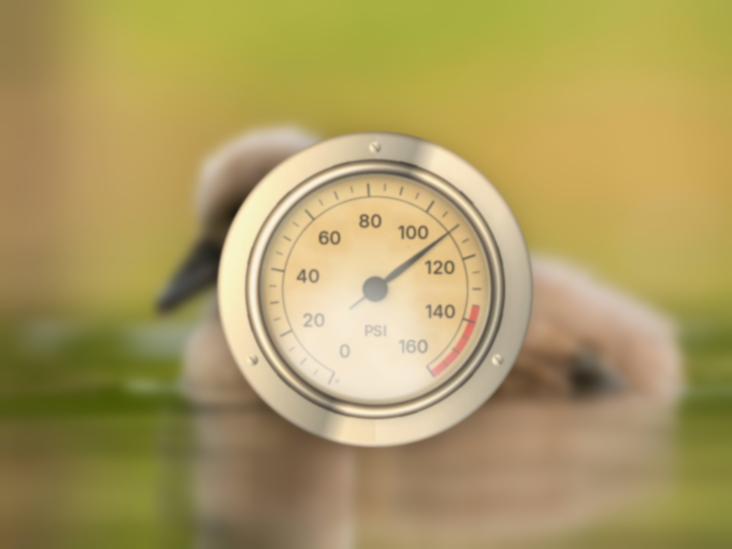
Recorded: 110 psi
